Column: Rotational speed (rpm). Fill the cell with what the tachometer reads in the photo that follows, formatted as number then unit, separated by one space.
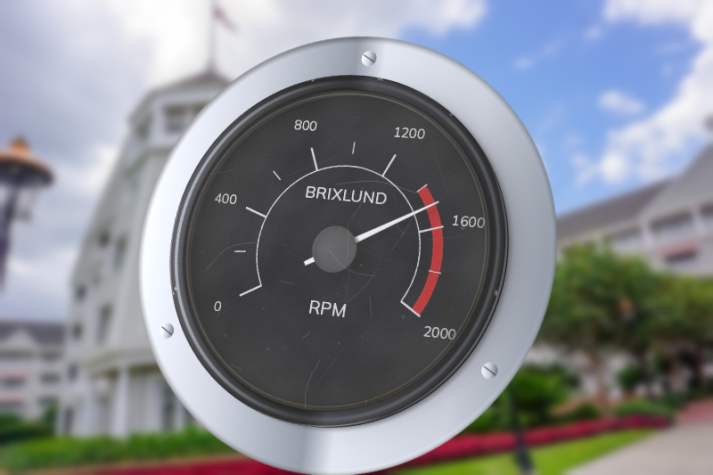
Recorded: 1500 rpm
